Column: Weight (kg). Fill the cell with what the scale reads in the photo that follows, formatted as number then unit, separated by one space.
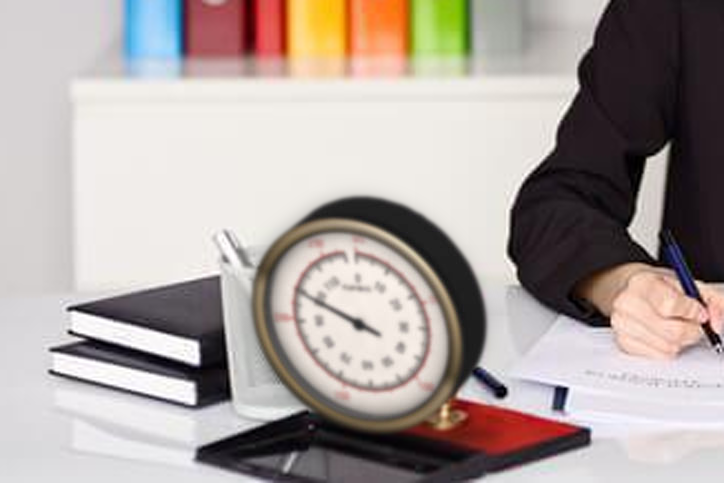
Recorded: 100 kg
